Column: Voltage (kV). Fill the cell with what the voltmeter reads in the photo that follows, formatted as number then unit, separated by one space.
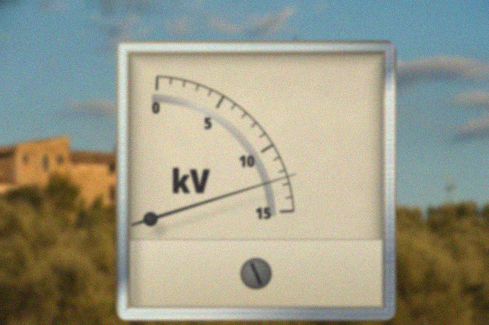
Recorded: 12.5 kV
